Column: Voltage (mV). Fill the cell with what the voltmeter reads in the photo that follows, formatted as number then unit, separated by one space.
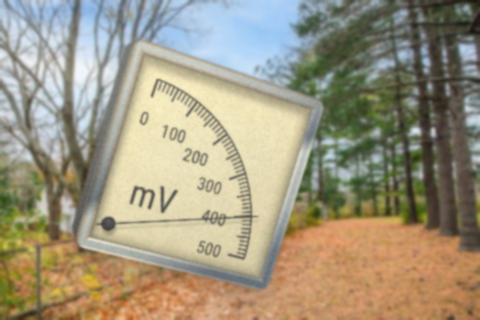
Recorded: 400 mV
